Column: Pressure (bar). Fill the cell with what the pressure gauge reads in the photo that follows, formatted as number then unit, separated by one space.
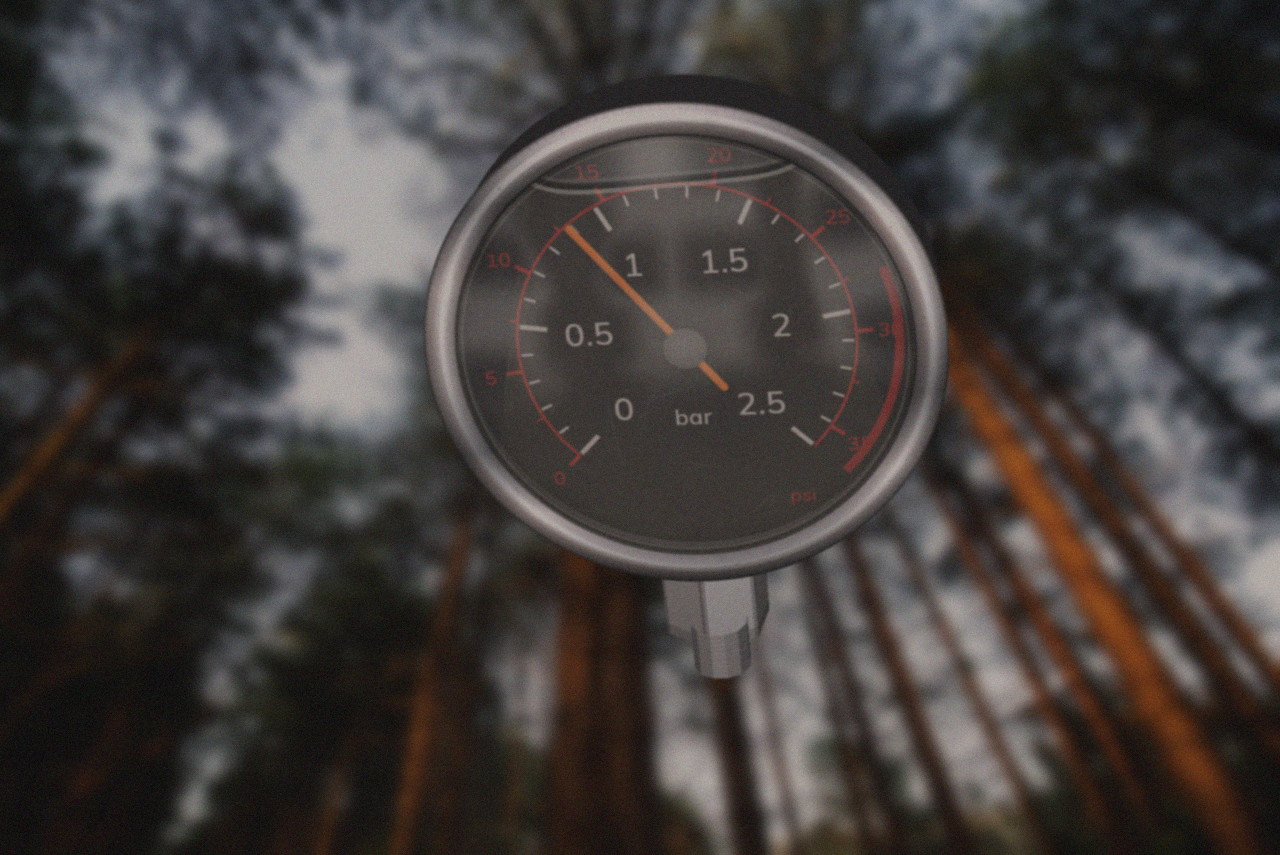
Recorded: 0.9 bar
